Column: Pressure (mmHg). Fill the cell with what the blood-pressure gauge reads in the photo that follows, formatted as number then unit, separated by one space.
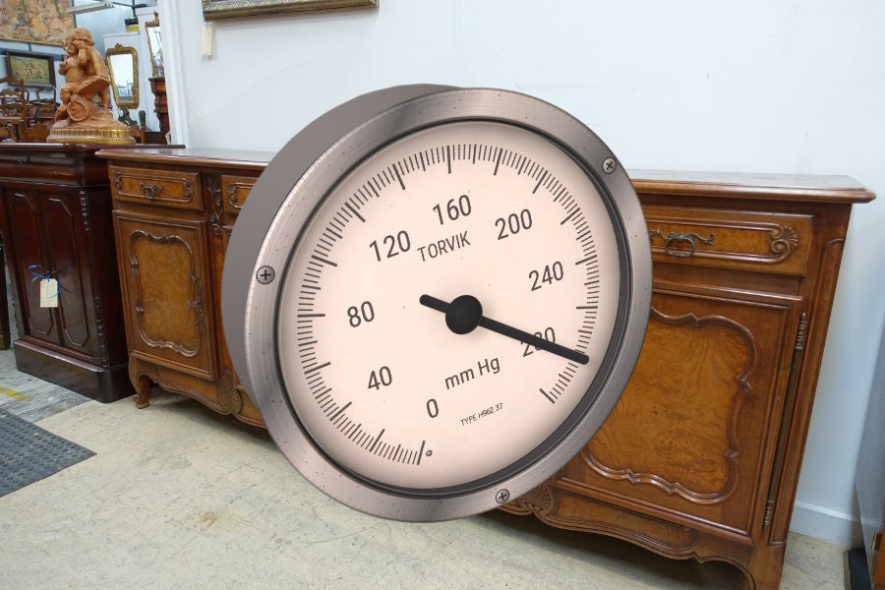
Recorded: 280 mmHg
